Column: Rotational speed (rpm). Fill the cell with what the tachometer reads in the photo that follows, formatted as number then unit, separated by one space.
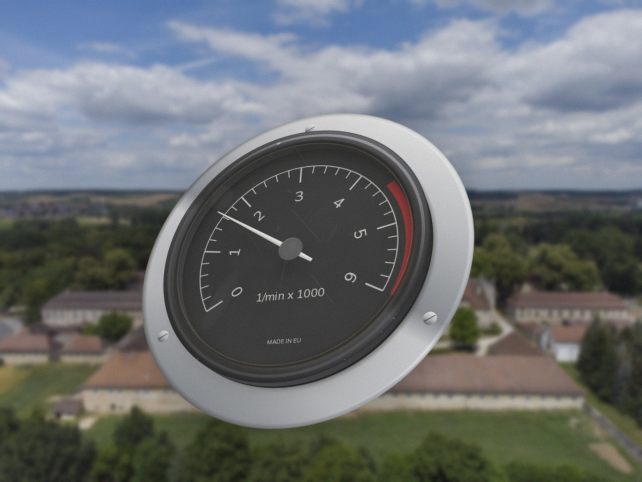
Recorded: 1600 rpm
